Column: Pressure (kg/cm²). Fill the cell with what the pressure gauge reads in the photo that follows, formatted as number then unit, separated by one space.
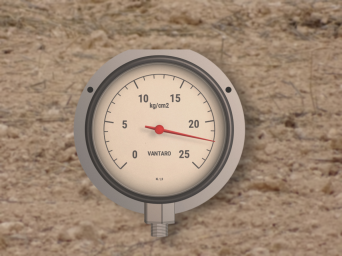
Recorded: 22 kg/cm²
